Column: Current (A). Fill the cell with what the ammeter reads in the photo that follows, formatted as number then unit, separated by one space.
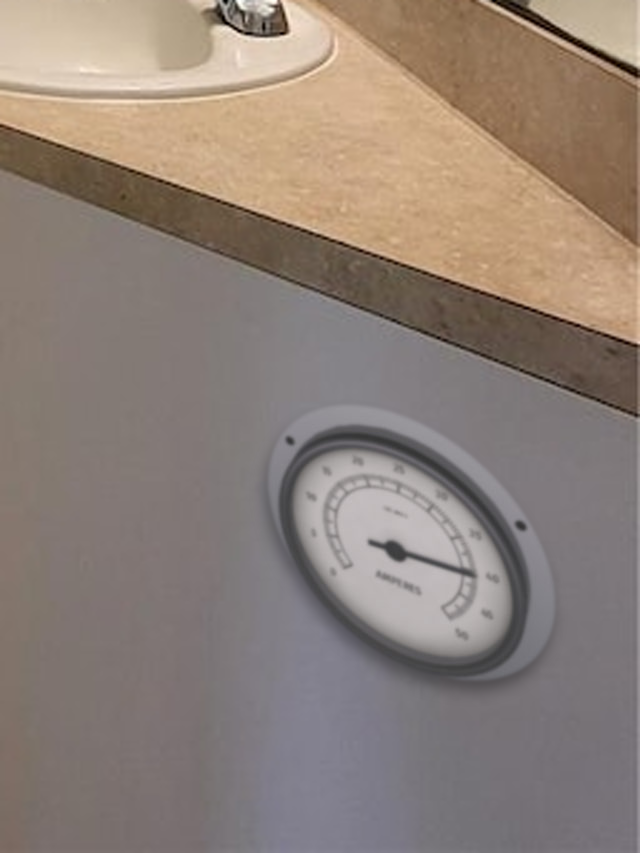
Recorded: 40 A
